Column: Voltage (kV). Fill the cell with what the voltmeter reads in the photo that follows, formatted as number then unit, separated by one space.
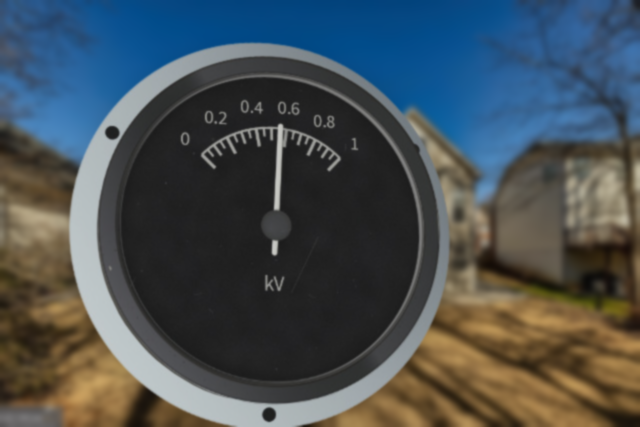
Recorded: 0.55 kV
